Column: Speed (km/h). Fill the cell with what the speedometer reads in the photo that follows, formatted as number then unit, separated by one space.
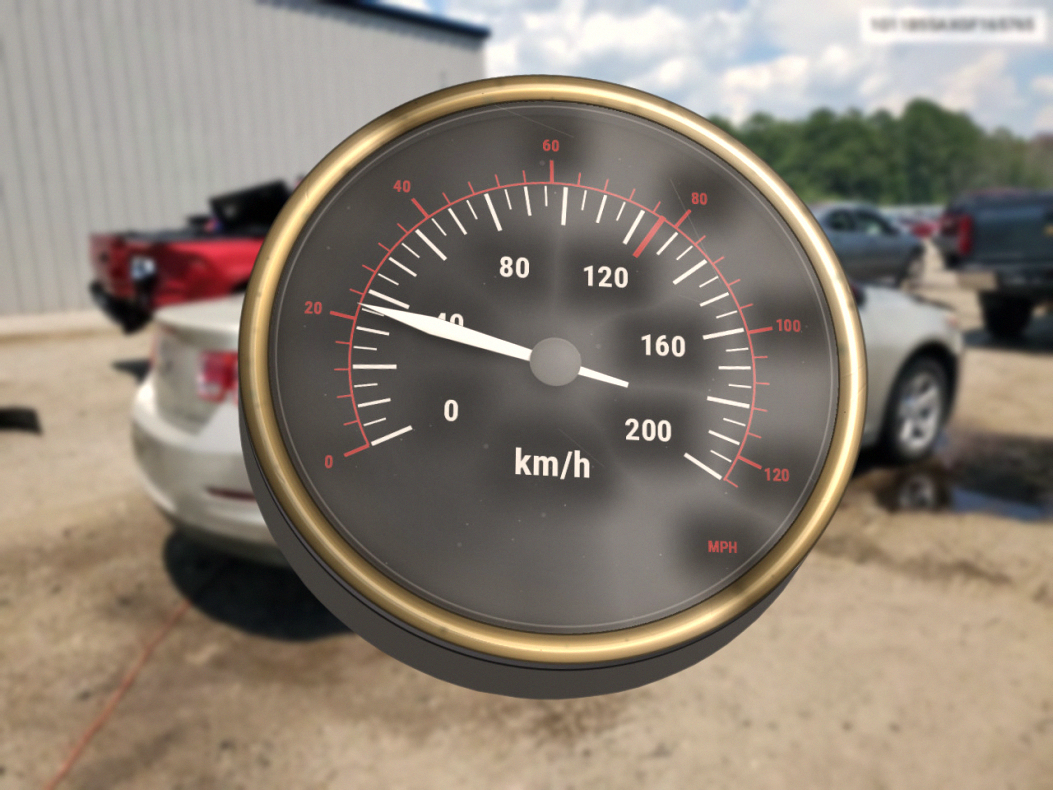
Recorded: 35 km/h
